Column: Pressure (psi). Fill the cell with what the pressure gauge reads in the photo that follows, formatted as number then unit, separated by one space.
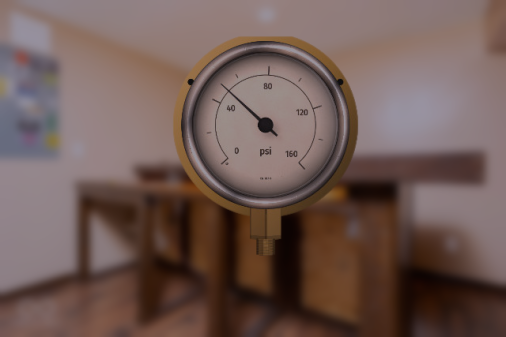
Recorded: 50 psi
